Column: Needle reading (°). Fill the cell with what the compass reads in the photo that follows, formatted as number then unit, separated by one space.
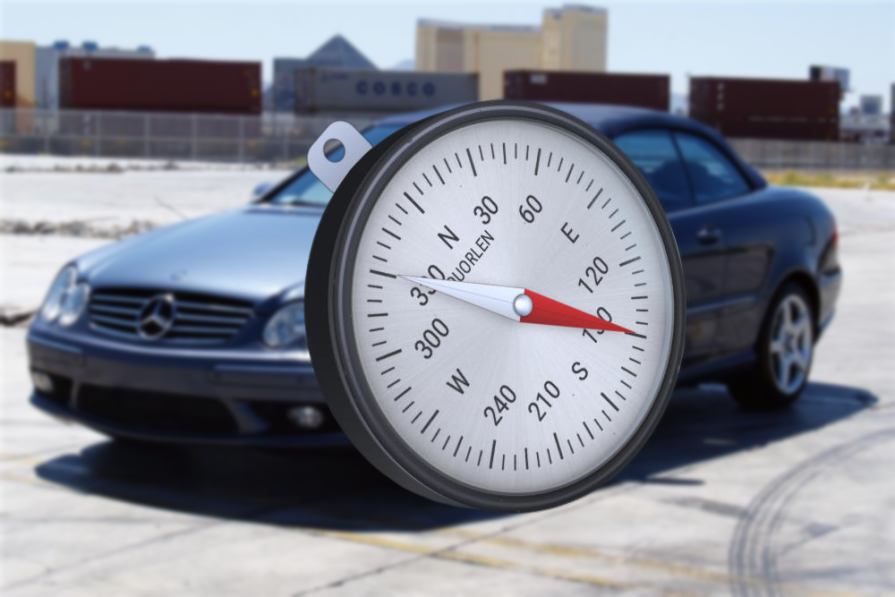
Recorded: 150 °
